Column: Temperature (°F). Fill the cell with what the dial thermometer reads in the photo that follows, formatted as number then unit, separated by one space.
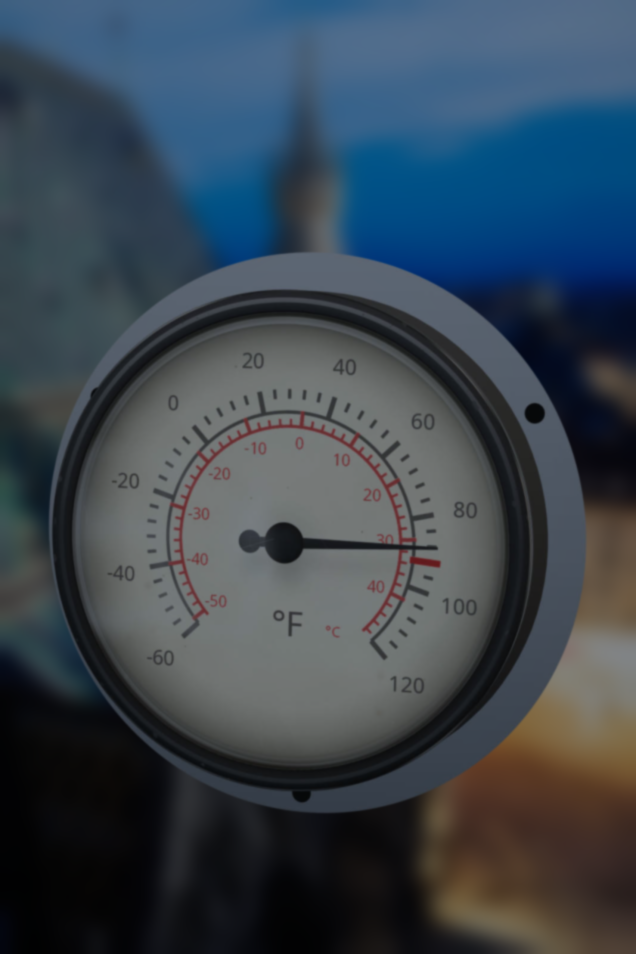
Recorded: 88 °F
